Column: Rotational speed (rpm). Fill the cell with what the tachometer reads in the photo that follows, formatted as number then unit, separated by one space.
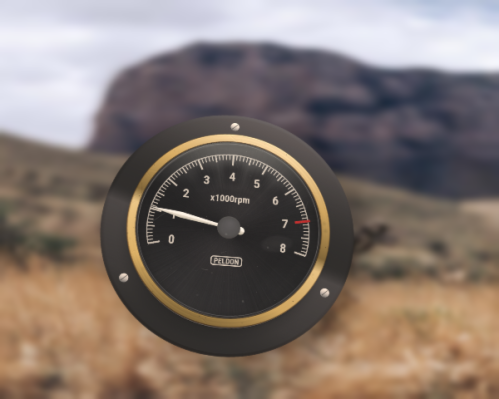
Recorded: 1000 rpm
